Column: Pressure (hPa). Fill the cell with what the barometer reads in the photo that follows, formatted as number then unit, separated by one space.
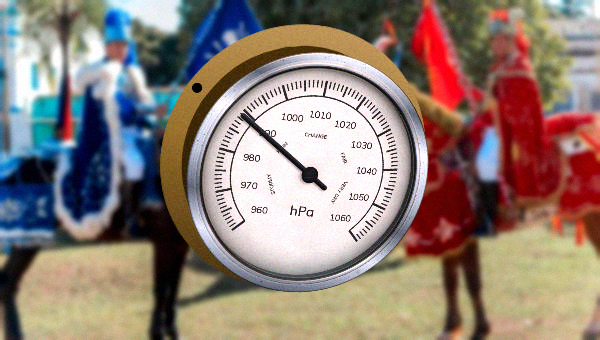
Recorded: 989 hPa
